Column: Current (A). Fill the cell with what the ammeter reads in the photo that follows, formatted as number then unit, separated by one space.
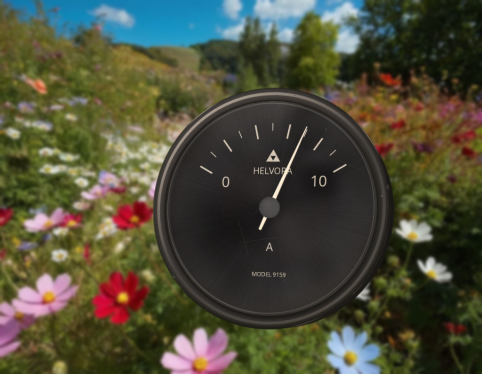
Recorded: 7 A
